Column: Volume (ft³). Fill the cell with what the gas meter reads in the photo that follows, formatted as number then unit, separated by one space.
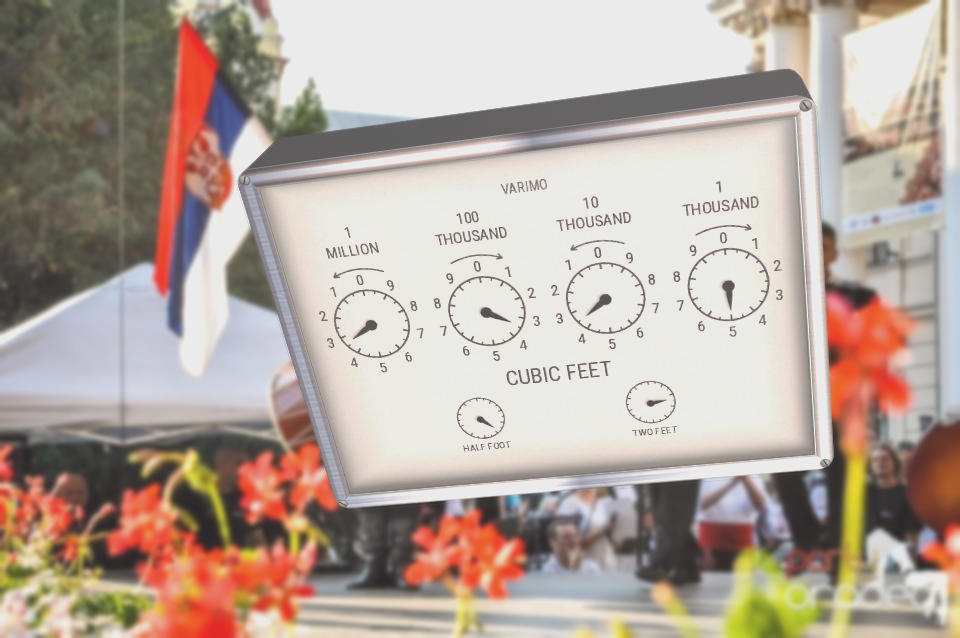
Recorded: 333500 ft³
